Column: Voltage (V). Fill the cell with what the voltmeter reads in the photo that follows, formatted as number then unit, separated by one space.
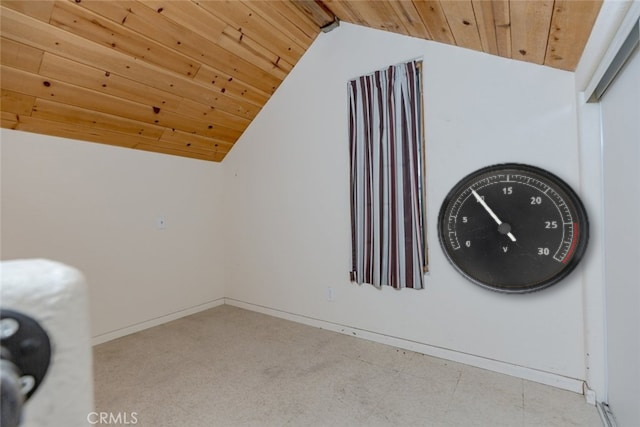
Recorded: 10 V
